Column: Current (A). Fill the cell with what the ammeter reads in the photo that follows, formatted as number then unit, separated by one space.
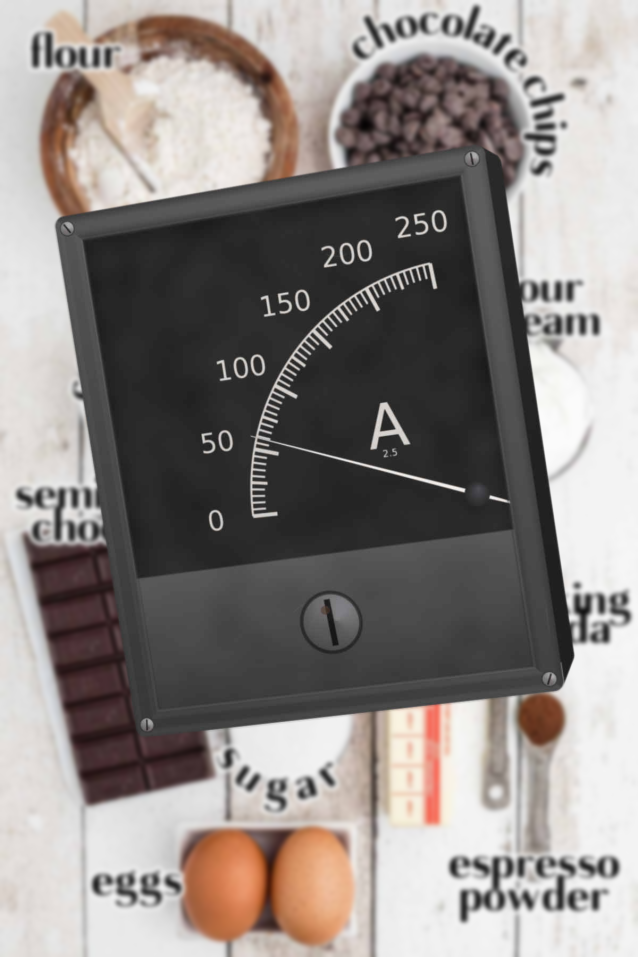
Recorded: 60 A
